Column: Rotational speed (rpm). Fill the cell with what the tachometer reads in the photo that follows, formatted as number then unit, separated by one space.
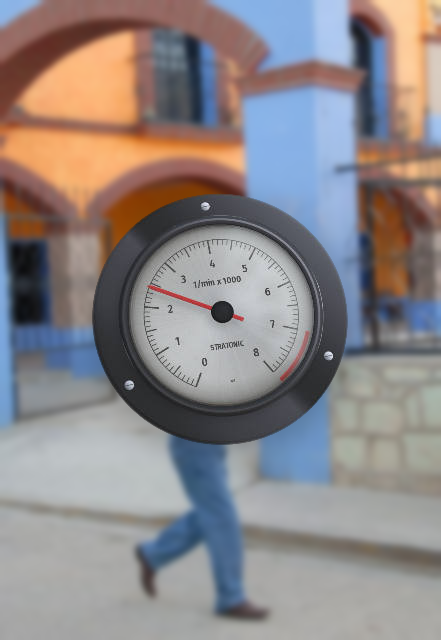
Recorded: 2400 rpm
